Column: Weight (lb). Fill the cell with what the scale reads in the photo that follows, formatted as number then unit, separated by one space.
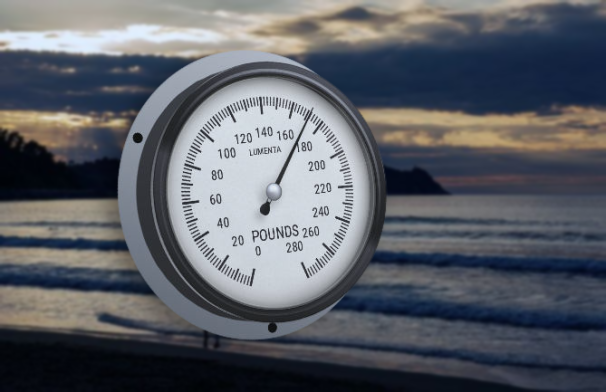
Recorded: 170 lb
